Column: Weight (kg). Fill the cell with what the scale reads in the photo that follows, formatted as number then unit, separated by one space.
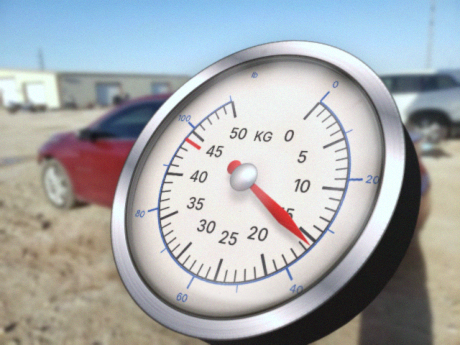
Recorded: 15.5 kg
